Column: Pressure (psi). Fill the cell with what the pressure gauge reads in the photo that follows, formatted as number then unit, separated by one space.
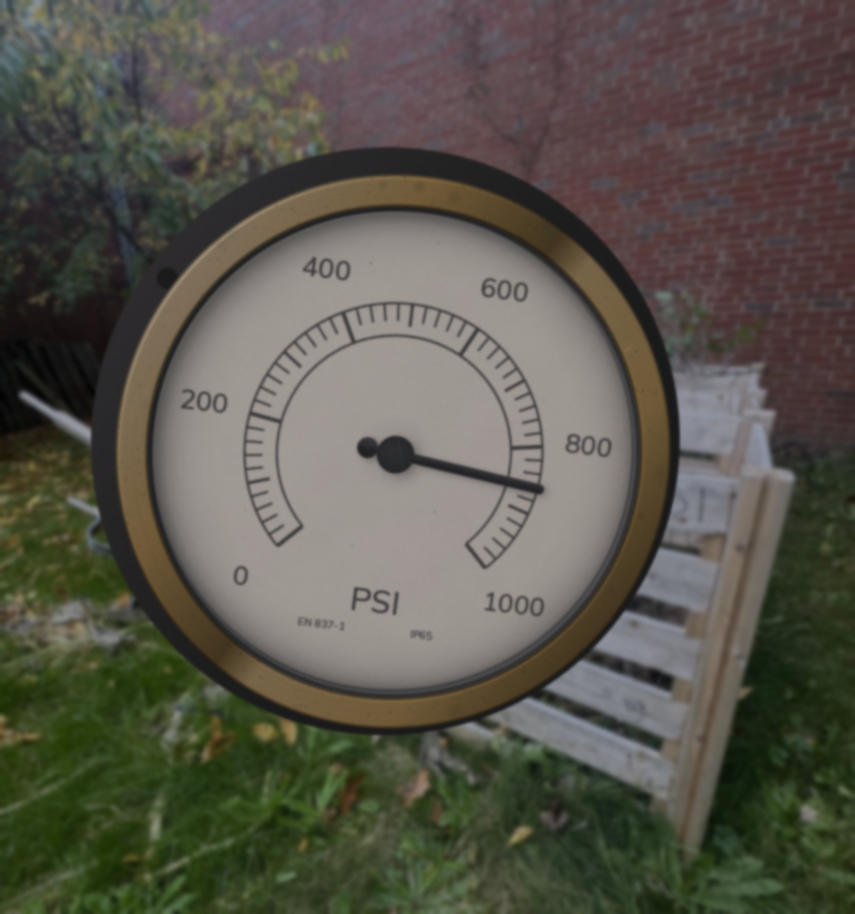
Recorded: 860 psi
